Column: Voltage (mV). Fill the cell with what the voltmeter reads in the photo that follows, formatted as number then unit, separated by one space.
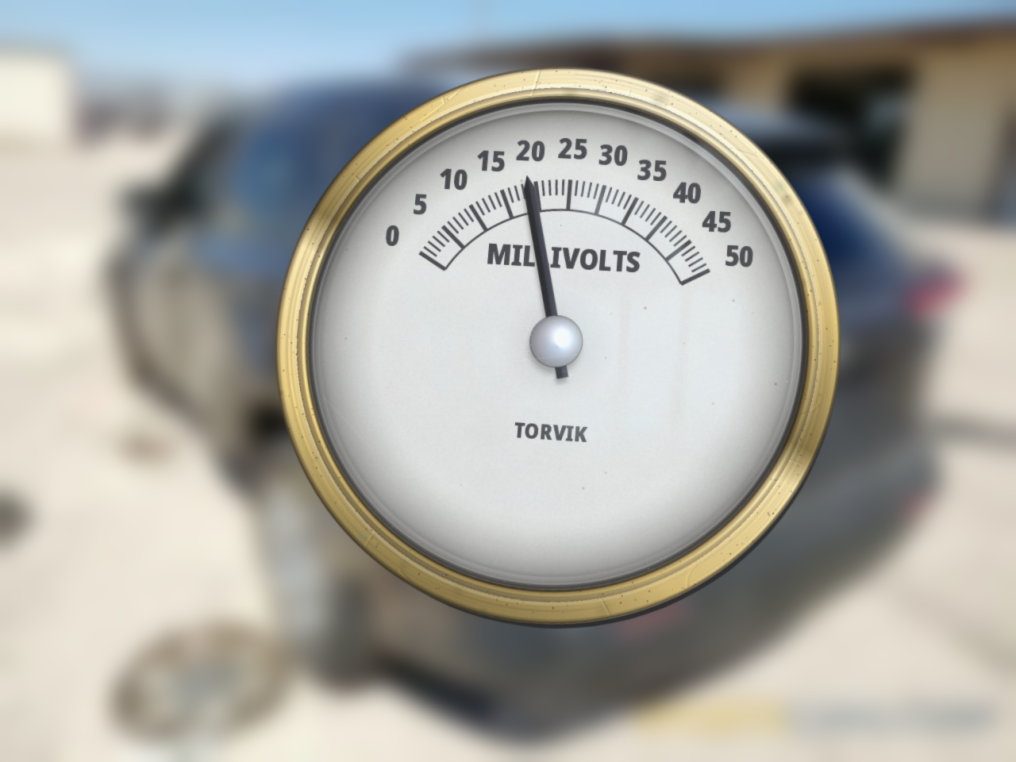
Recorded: 19 mV
